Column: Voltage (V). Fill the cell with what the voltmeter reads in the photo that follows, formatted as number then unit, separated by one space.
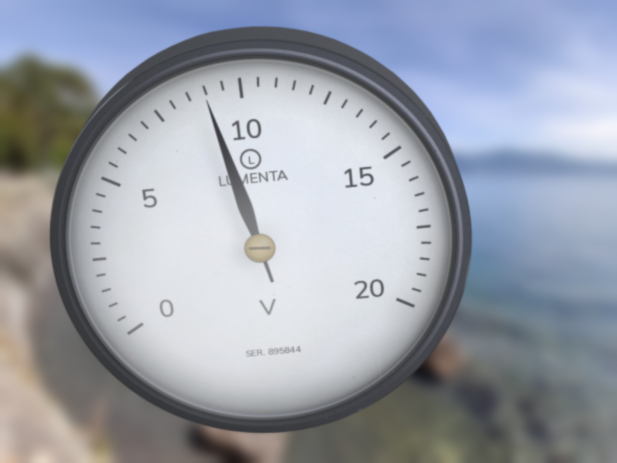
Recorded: 9 V
